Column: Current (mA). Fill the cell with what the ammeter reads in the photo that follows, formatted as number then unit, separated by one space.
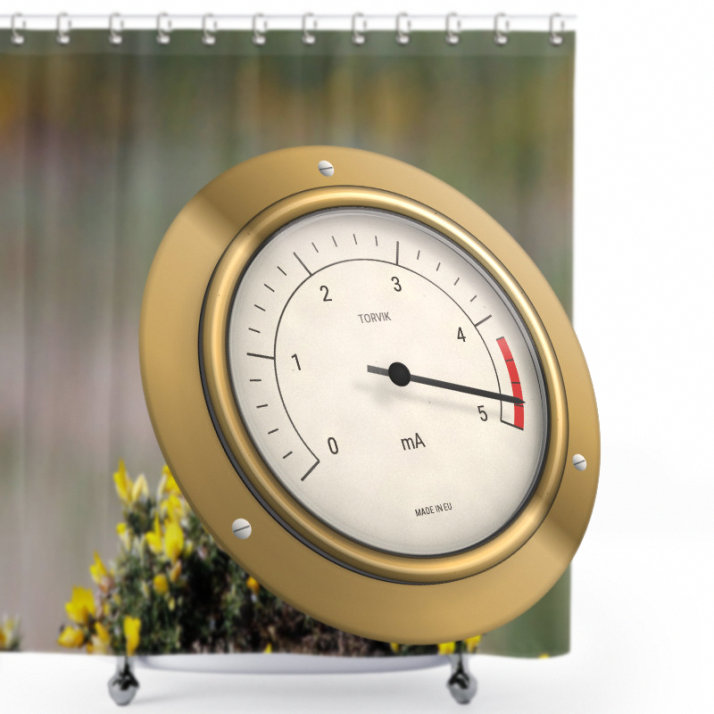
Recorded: 4.8 mA
